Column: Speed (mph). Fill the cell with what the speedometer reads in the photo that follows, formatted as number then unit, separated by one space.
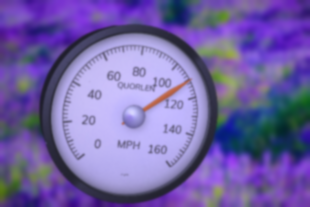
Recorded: 110 mph
